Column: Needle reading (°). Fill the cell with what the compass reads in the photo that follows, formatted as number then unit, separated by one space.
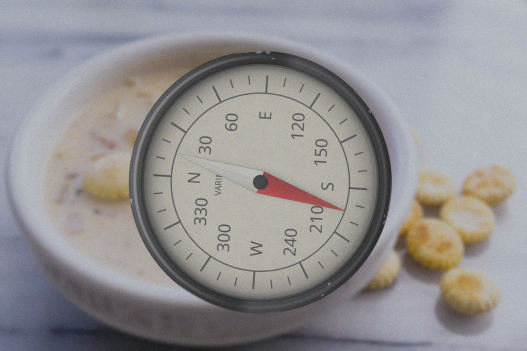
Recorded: 195 °
